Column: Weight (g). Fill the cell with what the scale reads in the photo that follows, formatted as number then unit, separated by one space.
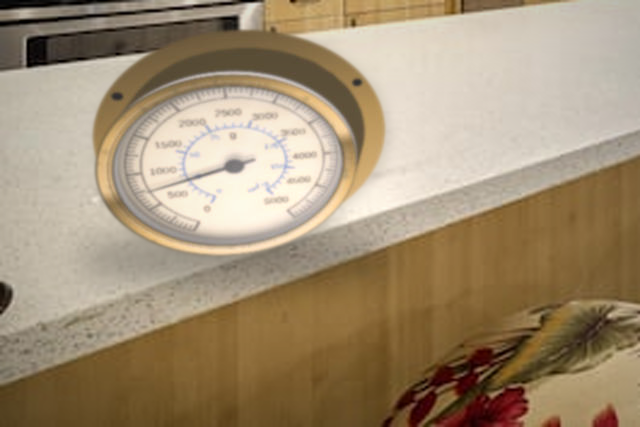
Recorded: 750 g
